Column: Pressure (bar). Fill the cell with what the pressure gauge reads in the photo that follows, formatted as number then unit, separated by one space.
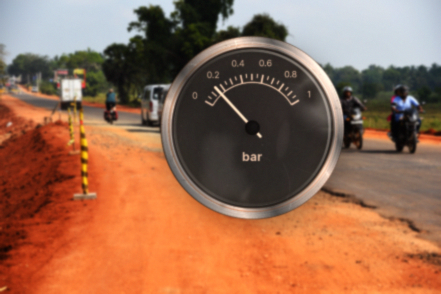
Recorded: 0.15 bar
